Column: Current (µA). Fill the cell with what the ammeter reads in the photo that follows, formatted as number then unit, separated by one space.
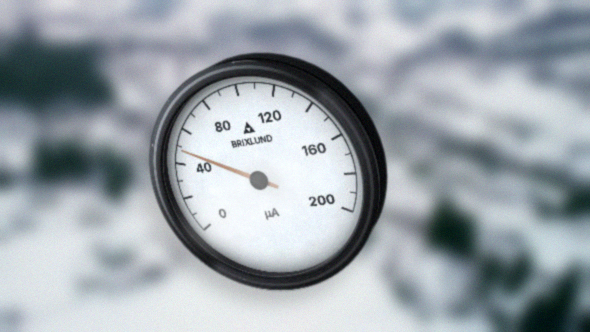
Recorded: 50 µA
